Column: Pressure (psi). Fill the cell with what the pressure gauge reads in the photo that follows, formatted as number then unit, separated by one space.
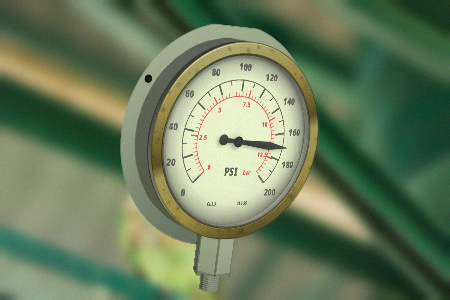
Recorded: 170 psi
